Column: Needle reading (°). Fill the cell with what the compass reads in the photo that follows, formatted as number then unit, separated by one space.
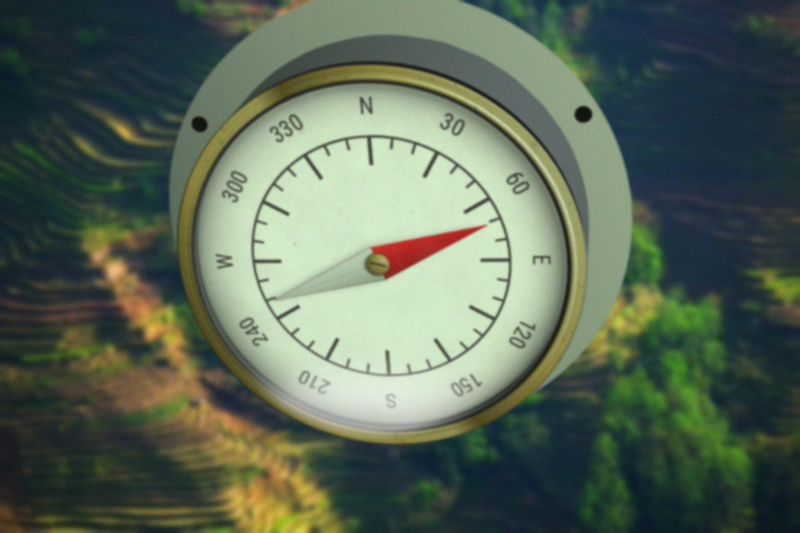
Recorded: 70 °
